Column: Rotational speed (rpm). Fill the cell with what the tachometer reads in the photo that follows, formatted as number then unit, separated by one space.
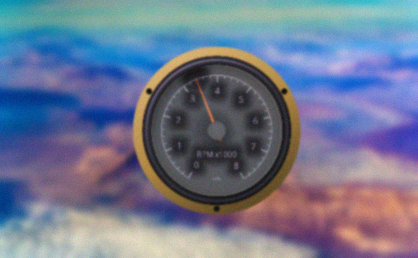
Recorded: 3400 rpm
